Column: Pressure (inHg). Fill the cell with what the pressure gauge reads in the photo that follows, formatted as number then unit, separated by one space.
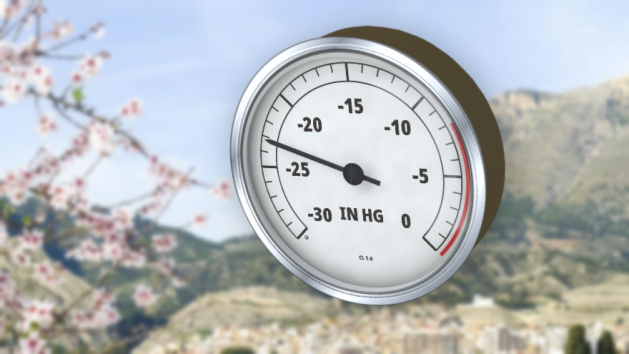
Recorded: -23 inHg
